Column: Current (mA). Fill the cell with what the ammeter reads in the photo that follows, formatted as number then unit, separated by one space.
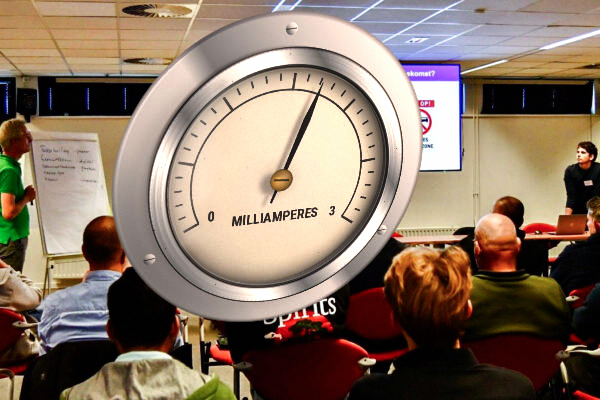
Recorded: 1.7 mA
